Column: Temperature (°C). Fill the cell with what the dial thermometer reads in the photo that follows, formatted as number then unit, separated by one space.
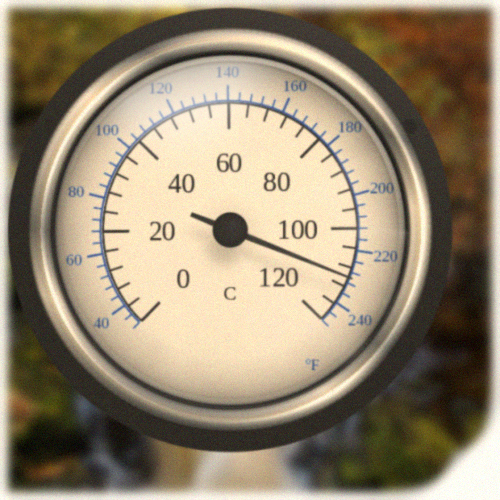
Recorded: 110 °C
